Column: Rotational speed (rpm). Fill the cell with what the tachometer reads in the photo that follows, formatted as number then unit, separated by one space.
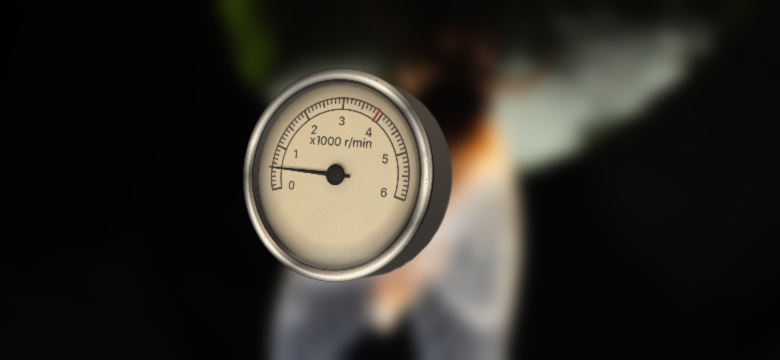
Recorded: 500 rpm
